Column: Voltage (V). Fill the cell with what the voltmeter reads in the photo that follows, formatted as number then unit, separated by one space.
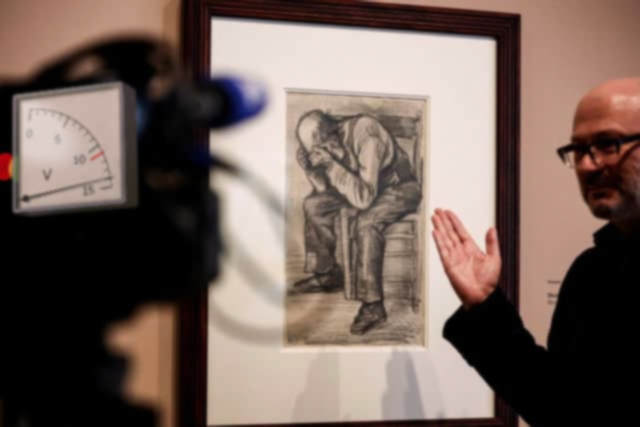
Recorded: 14 V
